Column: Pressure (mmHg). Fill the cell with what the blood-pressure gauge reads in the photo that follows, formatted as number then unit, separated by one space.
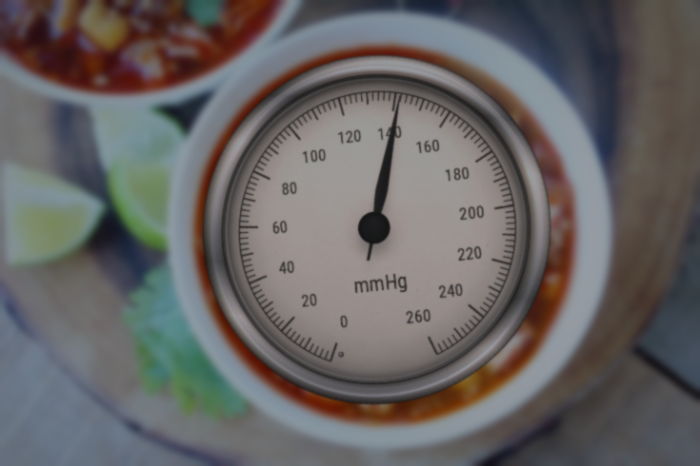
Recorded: 142 mmHg
